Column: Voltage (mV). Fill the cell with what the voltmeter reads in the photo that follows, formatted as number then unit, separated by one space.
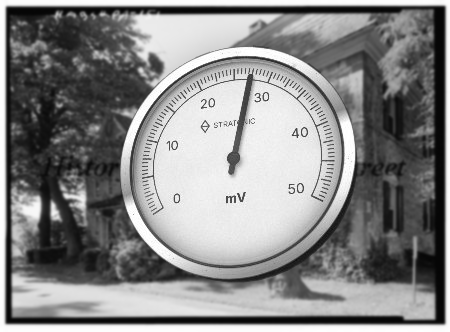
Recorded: 27.5 mV
